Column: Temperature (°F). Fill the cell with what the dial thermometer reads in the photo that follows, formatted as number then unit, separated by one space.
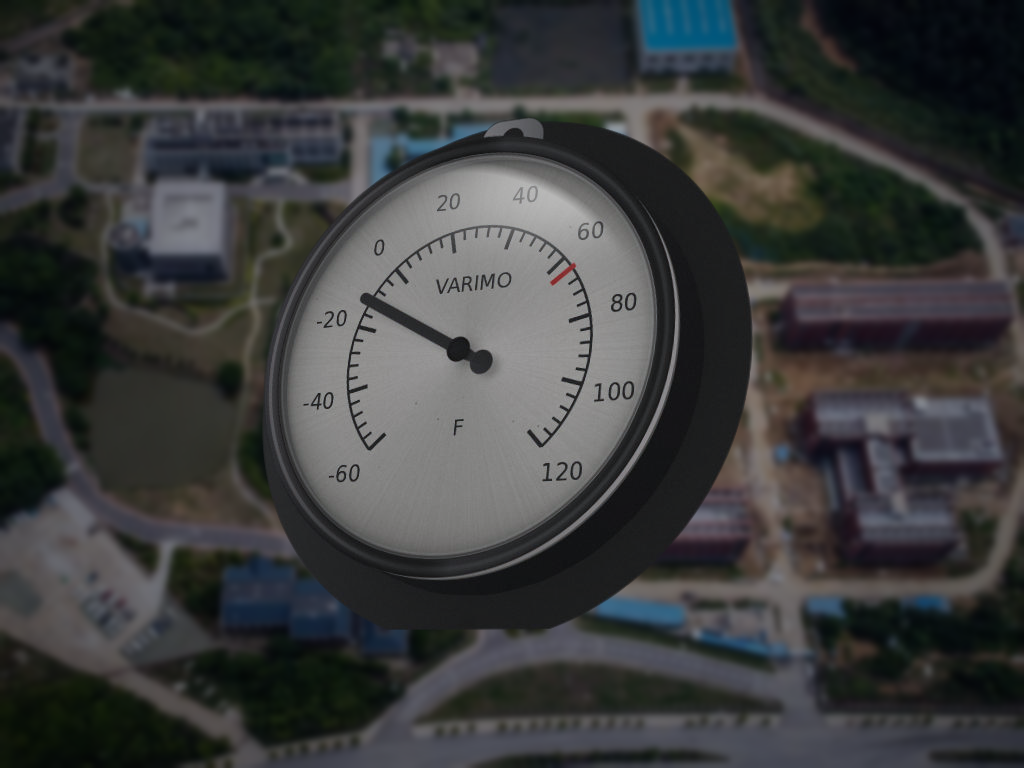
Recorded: -12 °F
